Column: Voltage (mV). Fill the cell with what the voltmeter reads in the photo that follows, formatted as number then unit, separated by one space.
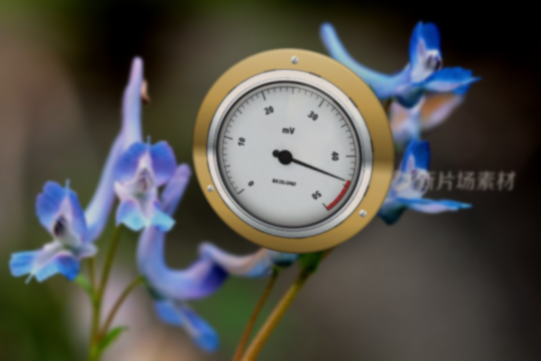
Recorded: 44 mV
